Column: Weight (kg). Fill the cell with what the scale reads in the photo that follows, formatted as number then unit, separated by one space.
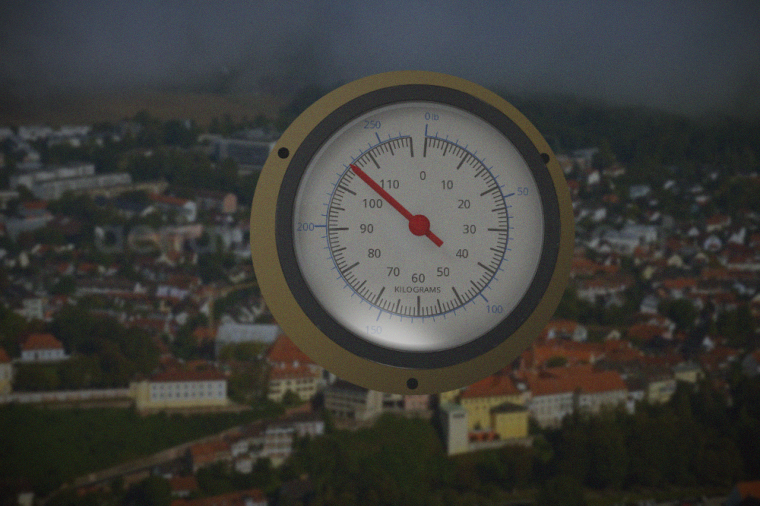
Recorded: 105 kg
